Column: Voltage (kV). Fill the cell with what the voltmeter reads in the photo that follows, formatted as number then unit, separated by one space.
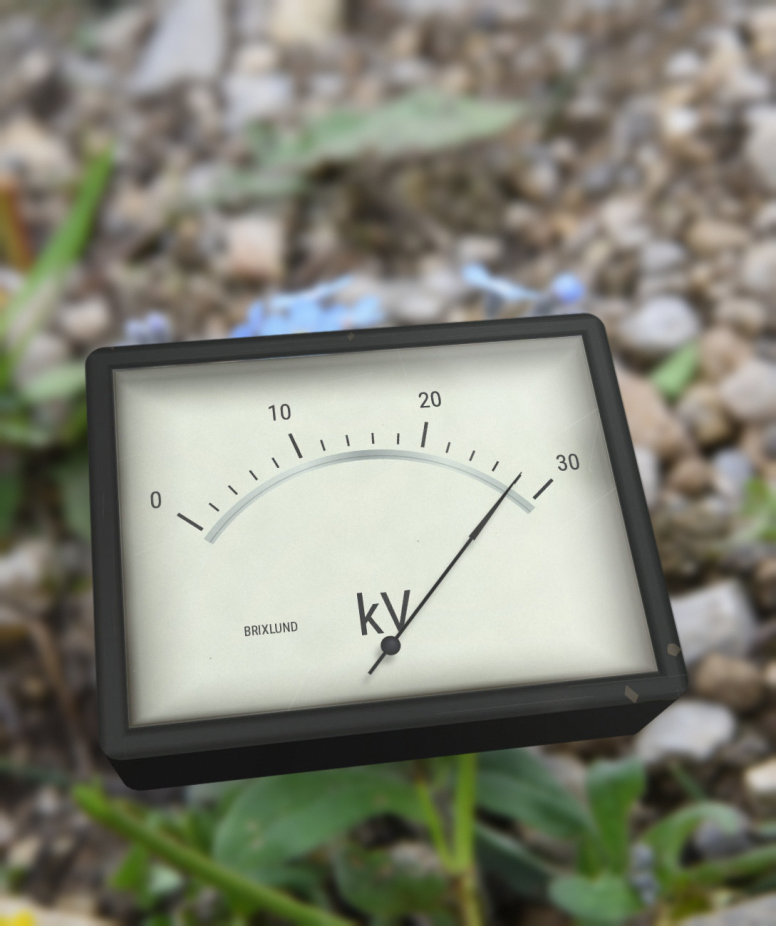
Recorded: 28 kV
